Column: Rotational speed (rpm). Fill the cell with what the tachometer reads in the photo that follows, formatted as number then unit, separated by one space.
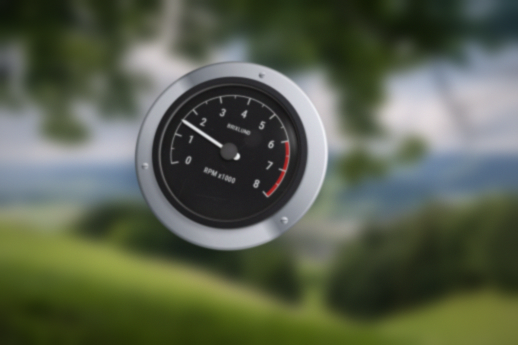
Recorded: 1500 rpm
